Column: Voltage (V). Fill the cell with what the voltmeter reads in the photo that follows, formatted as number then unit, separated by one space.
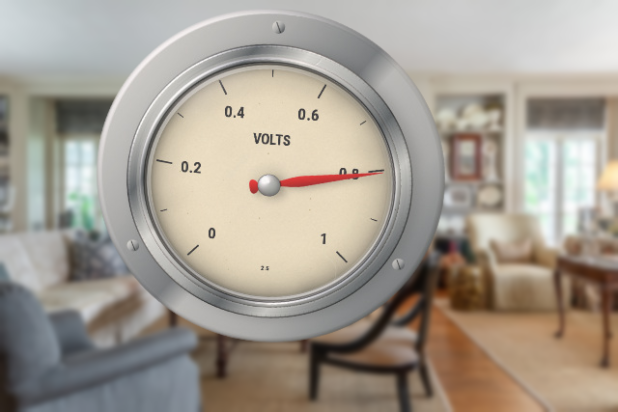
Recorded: 0.8 V
